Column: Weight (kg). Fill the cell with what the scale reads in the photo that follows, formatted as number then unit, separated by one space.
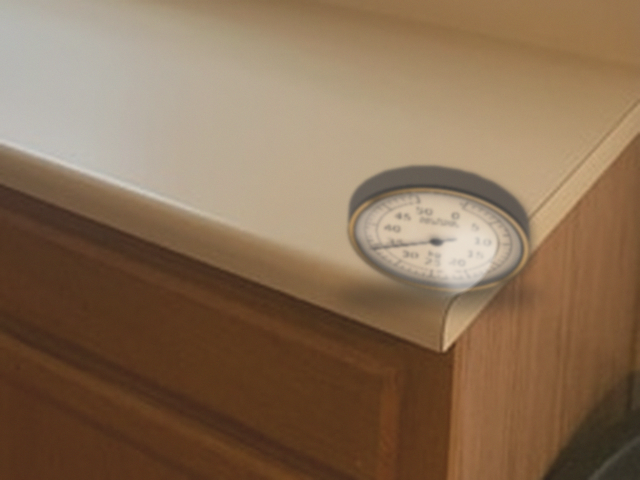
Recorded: 35 kg
